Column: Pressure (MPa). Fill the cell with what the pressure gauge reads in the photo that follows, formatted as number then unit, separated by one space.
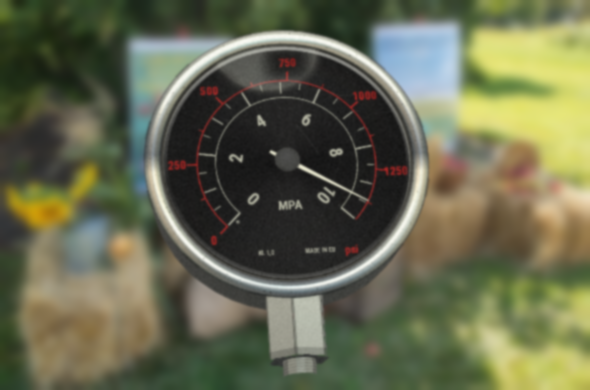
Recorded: 9.5 MPa
